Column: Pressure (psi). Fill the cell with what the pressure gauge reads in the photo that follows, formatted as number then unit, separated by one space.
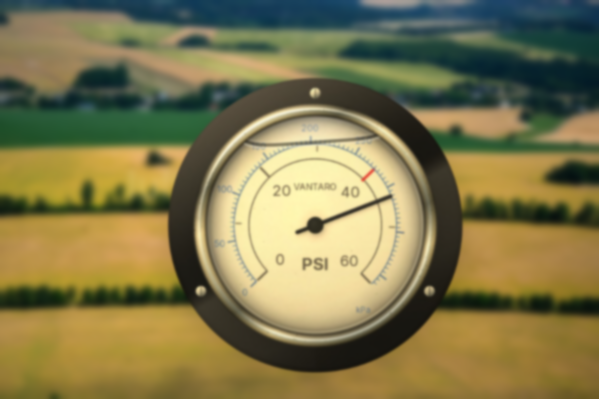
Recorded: 45 psi
